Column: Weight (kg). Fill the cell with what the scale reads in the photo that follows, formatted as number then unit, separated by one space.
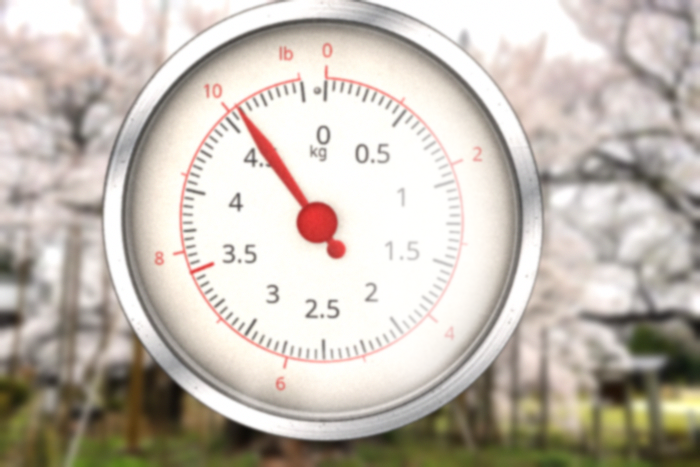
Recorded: 4.6 kg
